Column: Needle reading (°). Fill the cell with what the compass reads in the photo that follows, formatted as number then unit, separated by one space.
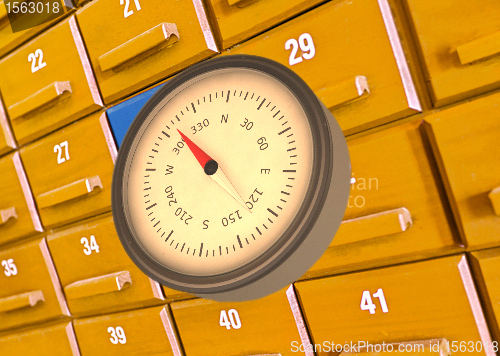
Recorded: 310 °
